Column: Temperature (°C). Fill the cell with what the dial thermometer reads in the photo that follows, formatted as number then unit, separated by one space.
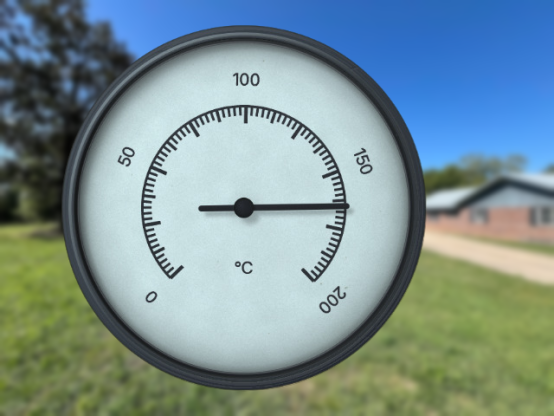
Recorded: 165 °C
